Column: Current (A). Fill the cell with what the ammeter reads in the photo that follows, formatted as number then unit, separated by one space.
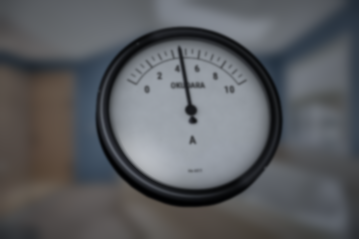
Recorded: 4.5 A
